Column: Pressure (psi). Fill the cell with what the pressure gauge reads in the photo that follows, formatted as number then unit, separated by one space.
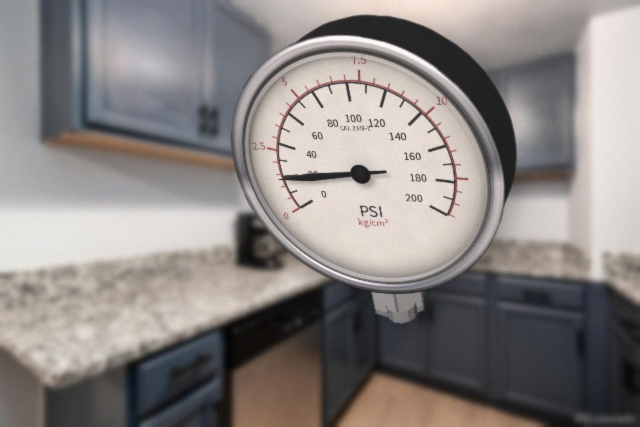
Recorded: 20 psi
